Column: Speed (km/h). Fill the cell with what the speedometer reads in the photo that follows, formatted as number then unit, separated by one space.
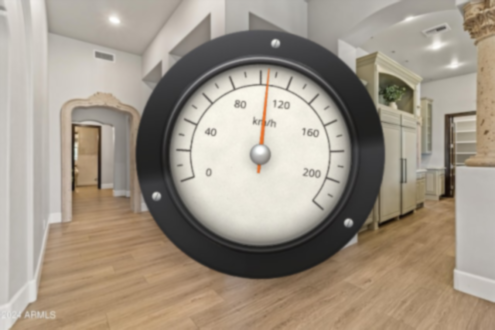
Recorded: 105 km/h
